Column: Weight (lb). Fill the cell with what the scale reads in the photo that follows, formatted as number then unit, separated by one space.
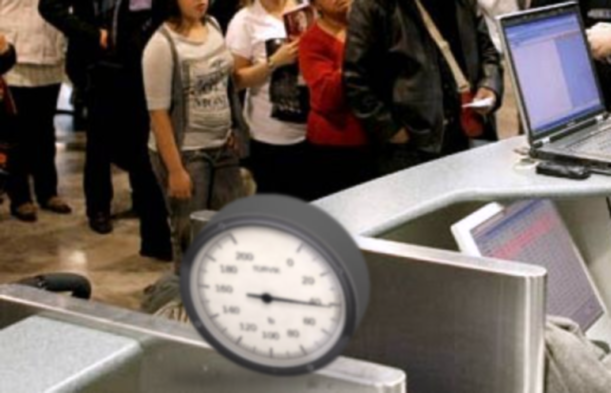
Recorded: 40 lb
